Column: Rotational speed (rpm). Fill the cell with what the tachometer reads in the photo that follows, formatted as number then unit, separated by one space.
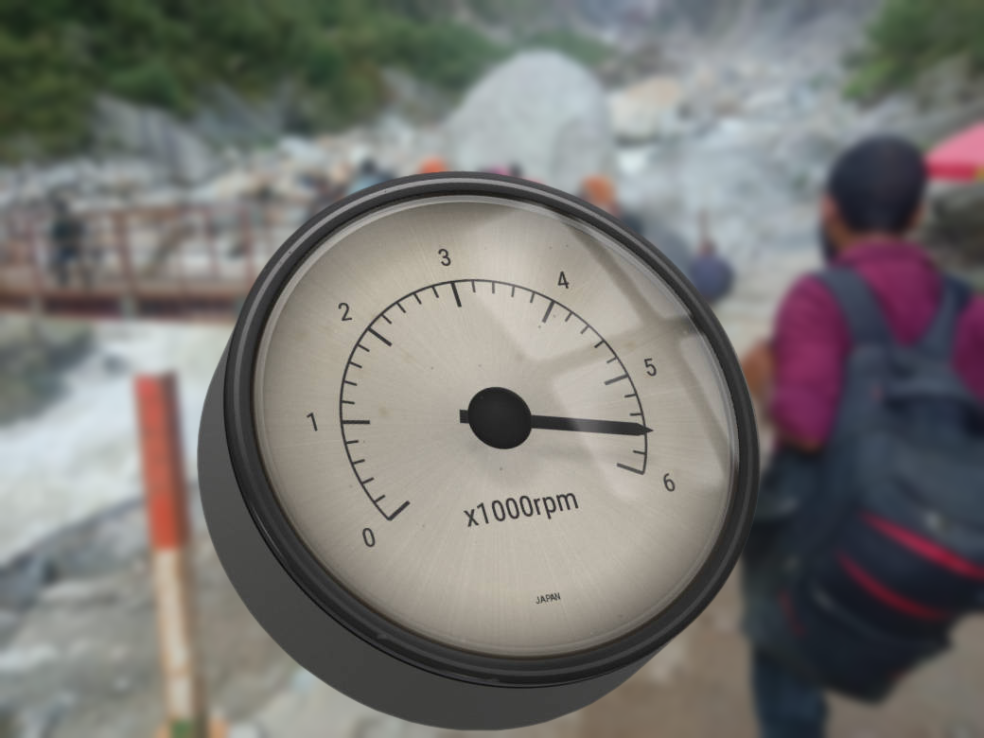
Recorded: 5600 rpm
